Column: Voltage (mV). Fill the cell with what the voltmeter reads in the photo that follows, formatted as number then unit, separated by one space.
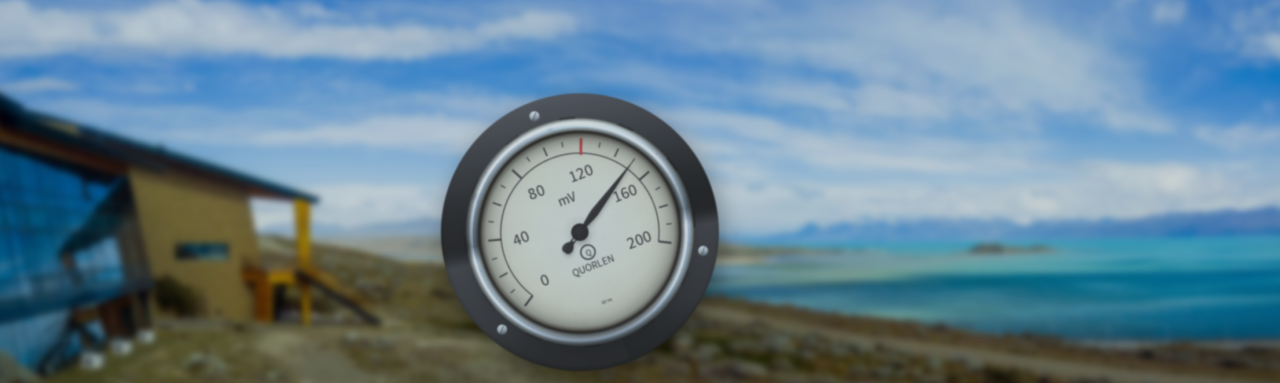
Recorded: 150 mV
